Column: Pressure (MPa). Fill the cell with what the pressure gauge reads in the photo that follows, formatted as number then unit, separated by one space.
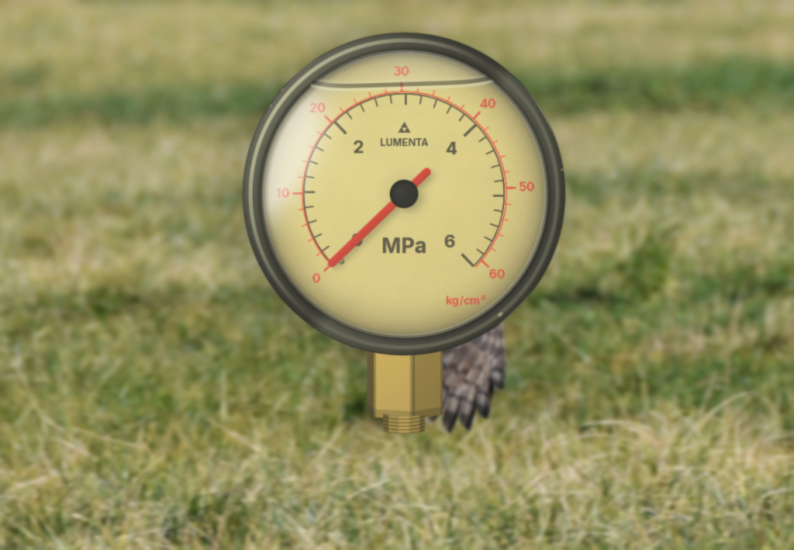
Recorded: 0 MPa
